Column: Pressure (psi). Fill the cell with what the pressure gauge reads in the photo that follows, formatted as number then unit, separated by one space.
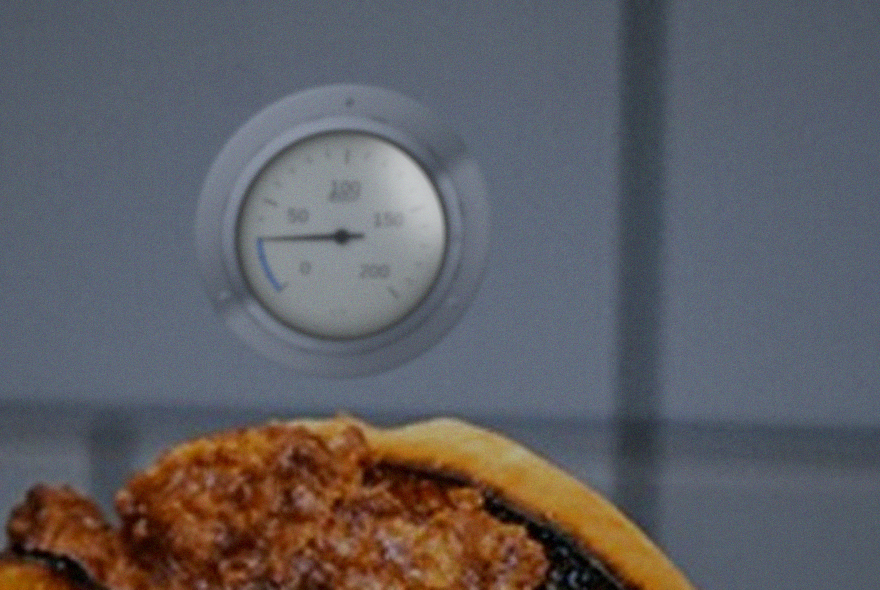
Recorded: 30 psi
